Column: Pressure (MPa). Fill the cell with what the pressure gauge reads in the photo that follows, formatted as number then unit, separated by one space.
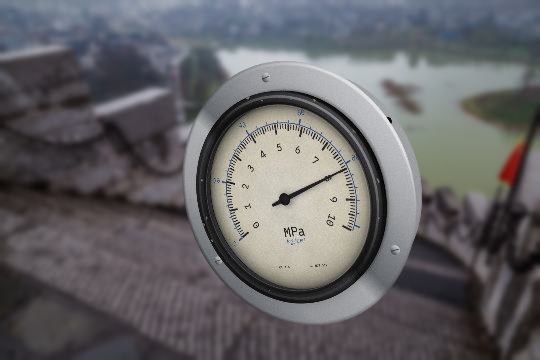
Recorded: 8 MPa
